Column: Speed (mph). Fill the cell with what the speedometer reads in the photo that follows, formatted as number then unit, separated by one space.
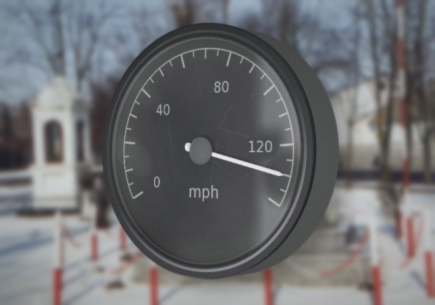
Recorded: 130 mph
